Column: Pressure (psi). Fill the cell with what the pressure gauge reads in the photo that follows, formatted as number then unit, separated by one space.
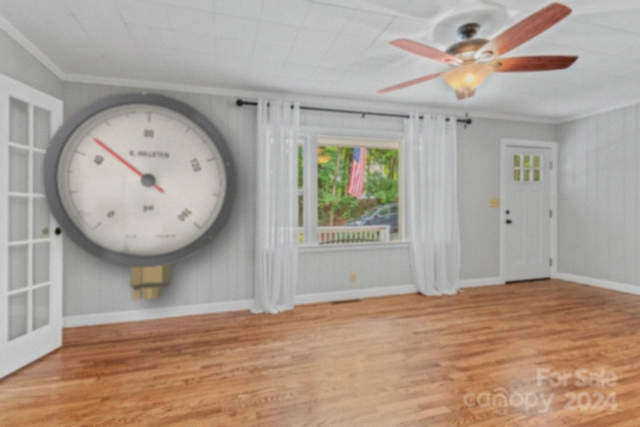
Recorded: 50 psi
